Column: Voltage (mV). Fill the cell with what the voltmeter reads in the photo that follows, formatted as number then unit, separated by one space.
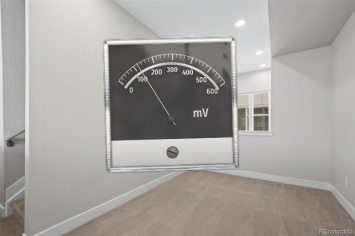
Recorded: 120 mV
